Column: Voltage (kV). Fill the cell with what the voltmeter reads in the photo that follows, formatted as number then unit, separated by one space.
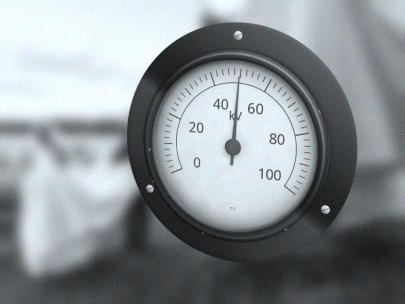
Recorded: 50 kV
